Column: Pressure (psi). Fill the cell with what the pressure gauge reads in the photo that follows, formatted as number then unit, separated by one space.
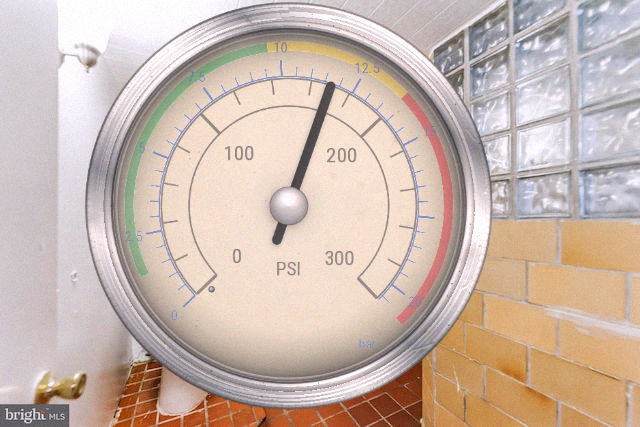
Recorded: 170 psi
